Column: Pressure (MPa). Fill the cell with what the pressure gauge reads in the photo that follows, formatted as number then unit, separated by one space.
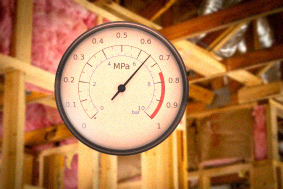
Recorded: 0.65 MPa
